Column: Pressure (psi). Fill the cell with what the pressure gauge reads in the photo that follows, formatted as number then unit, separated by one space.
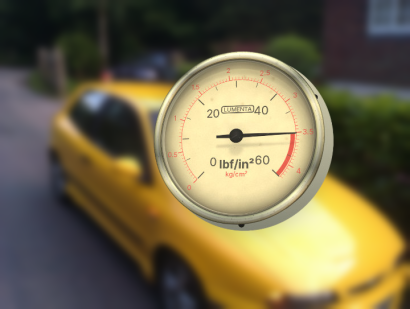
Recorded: 50 psi
